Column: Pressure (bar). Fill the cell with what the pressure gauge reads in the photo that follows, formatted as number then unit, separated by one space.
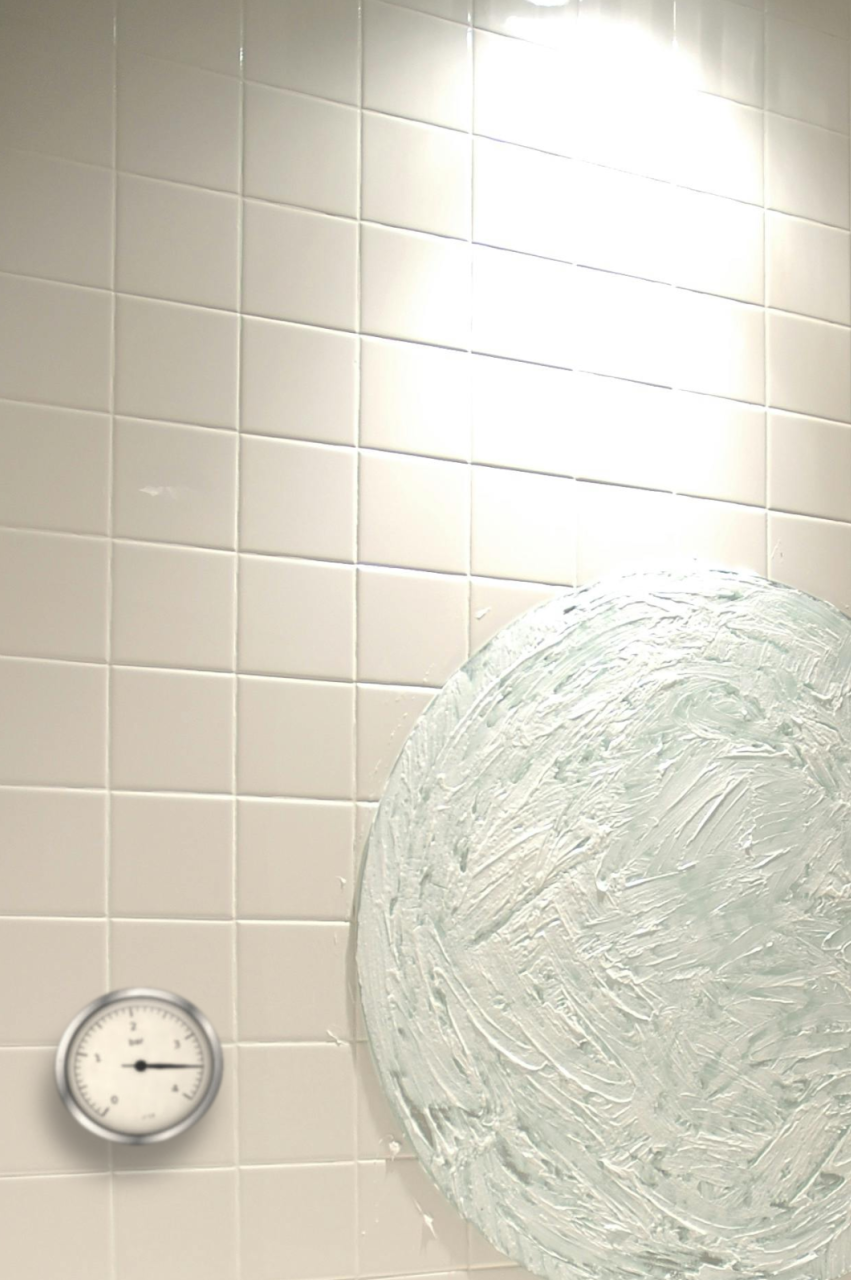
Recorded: 3.5 bar
